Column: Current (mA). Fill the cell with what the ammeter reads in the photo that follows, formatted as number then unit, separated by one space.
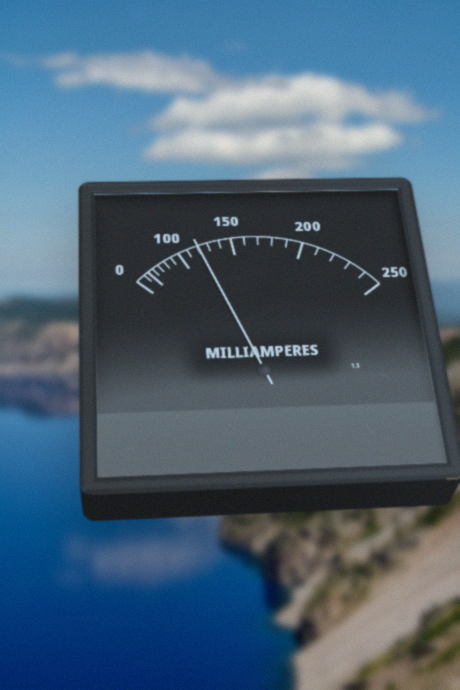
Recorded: 120 mA
